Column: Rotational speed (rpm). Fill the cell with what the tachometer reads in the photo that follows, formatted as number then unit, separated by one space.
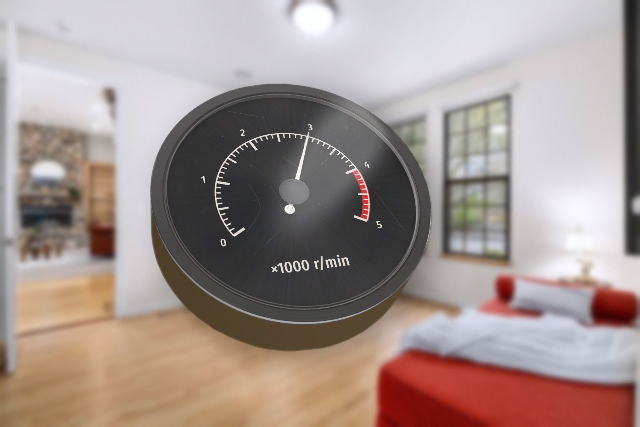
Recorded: 3000 rpm
